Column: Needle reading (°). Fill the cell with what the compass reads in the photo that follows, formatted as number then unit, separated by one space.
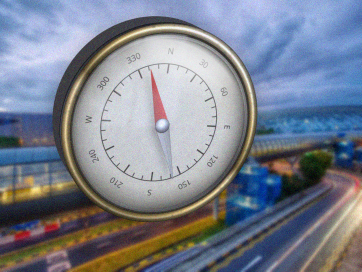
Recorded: 340 °
